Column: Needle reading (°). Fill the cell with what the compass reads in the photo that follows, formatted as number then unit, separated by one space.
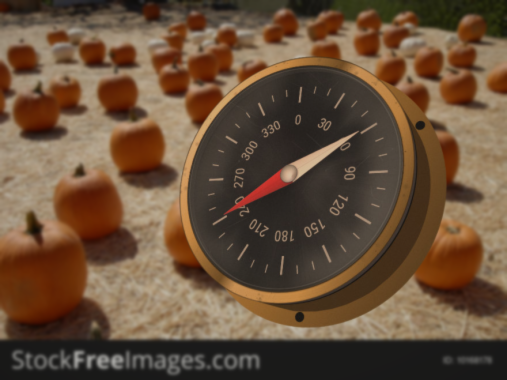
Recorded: 240 °
